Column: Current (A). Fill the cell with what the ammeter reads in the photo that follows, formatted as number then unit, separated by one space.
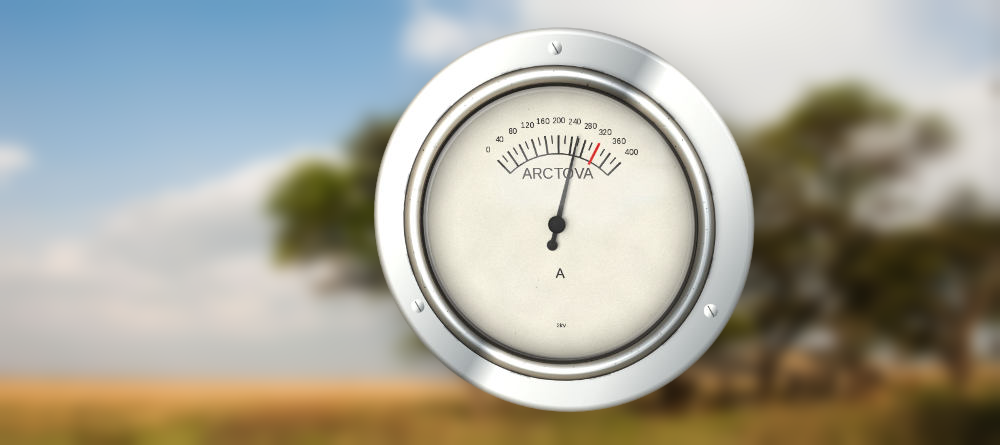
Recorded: 260 A
